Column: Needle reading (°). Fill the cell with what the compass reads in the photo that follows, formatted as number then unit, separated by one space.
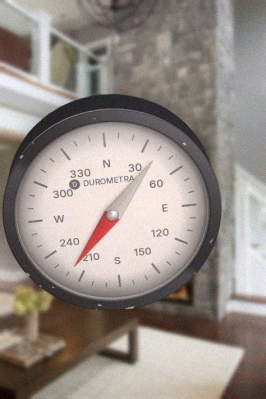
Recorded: 220 °
